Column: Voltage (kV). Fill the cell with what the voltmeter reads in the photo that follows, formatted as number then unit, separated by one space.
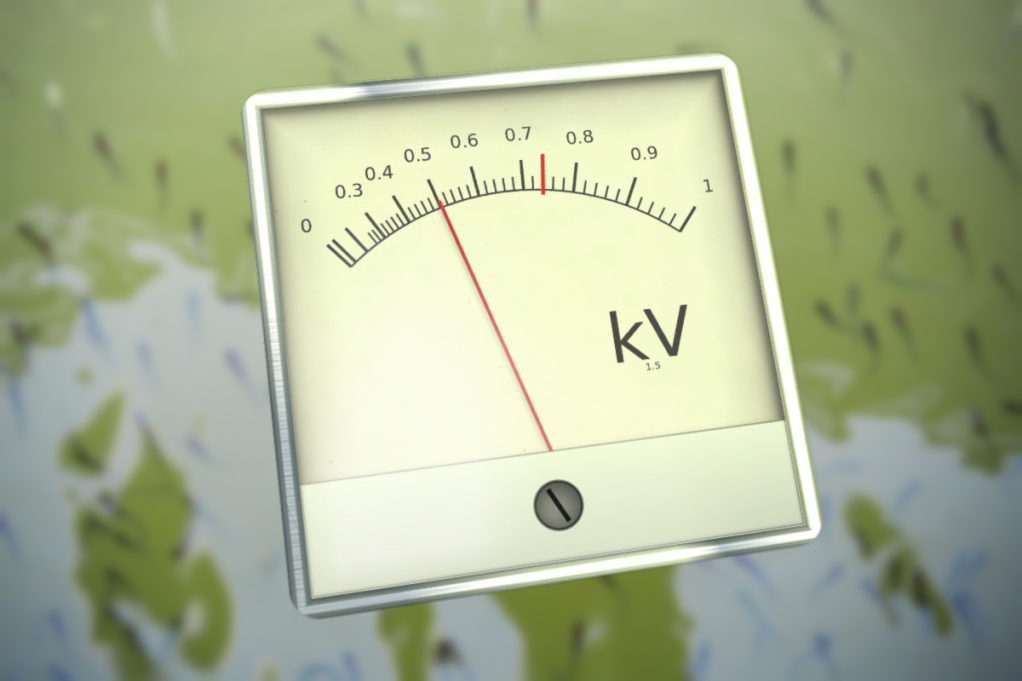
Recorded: 0.5 kV
